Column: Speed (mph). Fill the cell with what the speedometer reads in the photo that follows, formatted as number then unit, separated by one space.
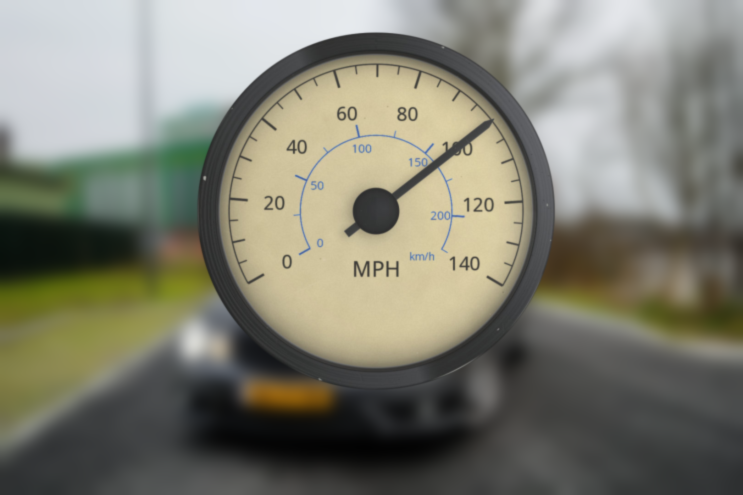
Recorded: 100 mph
